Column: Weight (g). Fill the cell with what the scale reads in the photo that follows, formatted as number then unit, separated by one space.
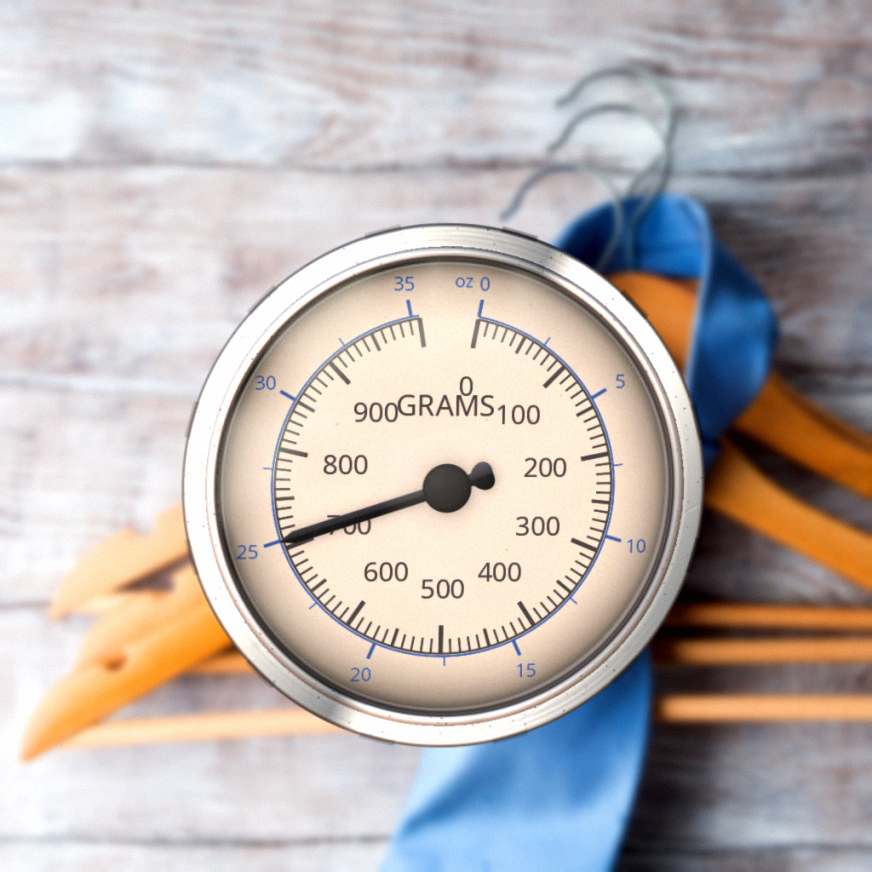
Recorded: 710 g
